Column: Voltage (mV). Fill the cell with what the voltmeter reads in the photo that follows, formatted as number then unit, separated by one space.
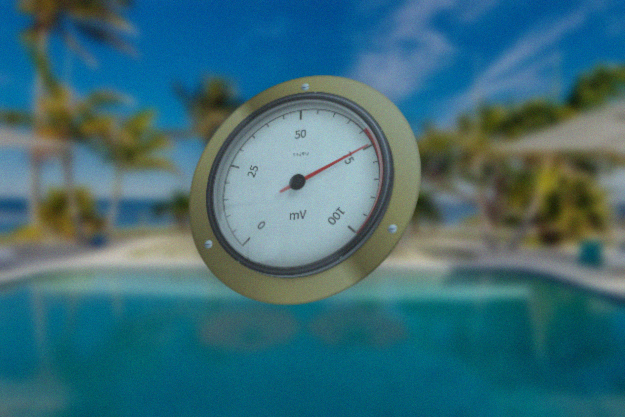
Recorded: 75 mV
